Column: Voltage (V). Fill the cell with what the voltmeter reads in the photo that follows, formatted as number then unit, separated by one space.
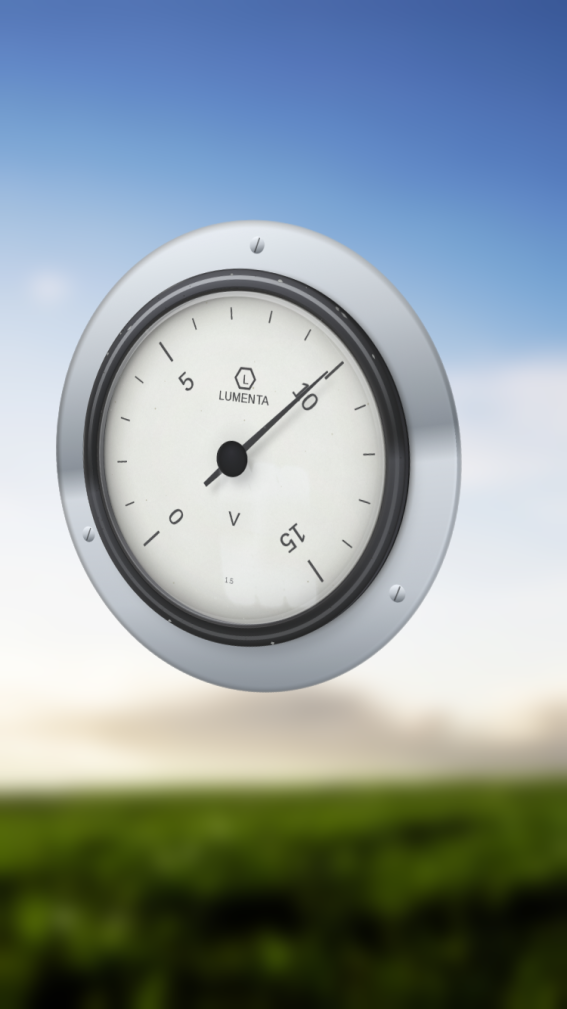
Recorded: 10 V
